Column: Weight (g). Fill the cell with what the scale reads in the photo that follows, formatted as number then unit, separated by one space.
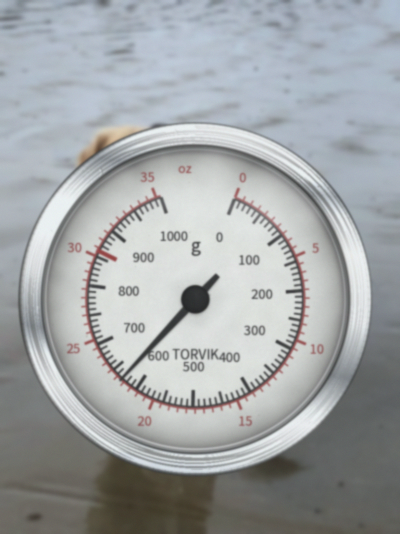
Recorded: 630 g
